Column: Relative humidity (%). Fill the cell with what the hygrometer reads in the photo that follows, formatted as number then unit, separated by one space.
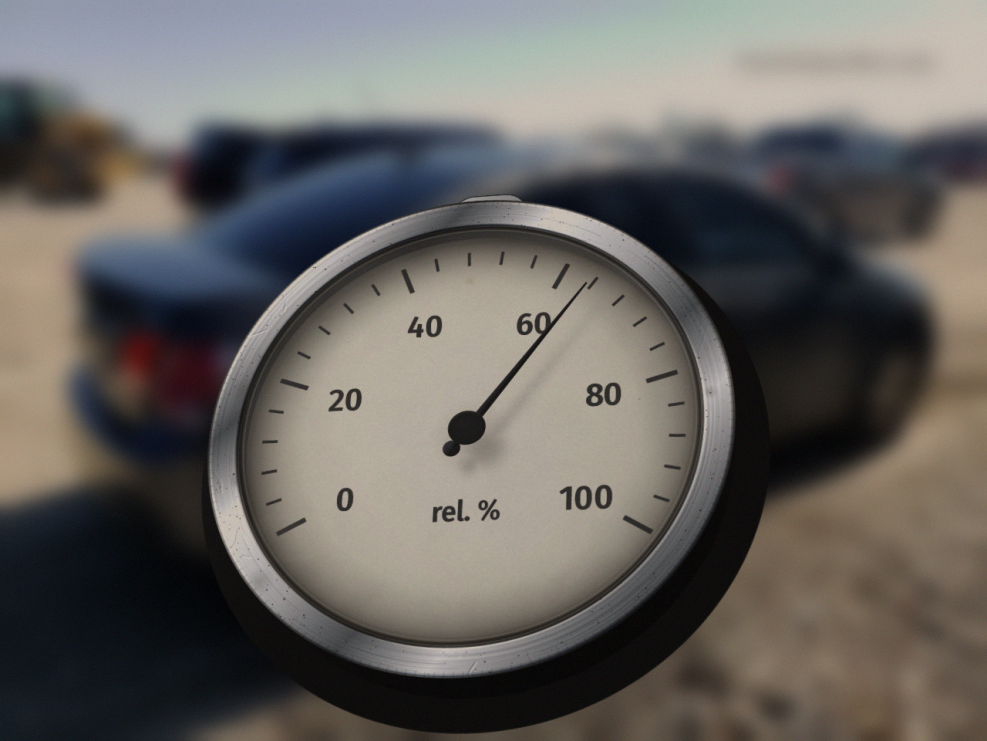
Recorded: 64 %
